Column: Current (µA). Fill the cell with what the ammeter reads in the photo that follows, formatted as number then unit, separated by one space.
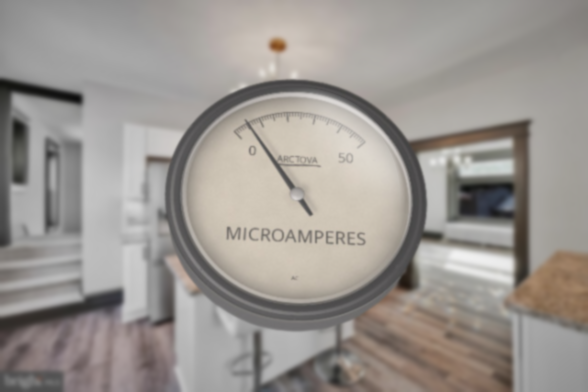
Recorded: 5 µA
